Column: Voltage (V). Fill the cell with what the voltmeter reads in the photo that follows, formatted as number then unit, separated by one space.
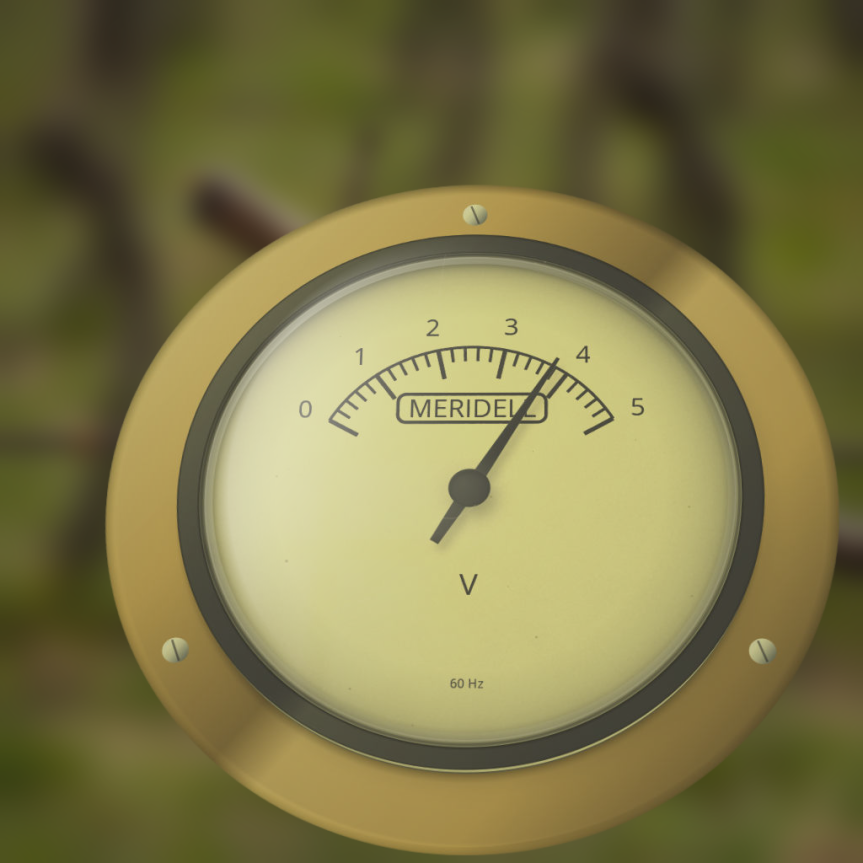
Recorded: 3.8 V
